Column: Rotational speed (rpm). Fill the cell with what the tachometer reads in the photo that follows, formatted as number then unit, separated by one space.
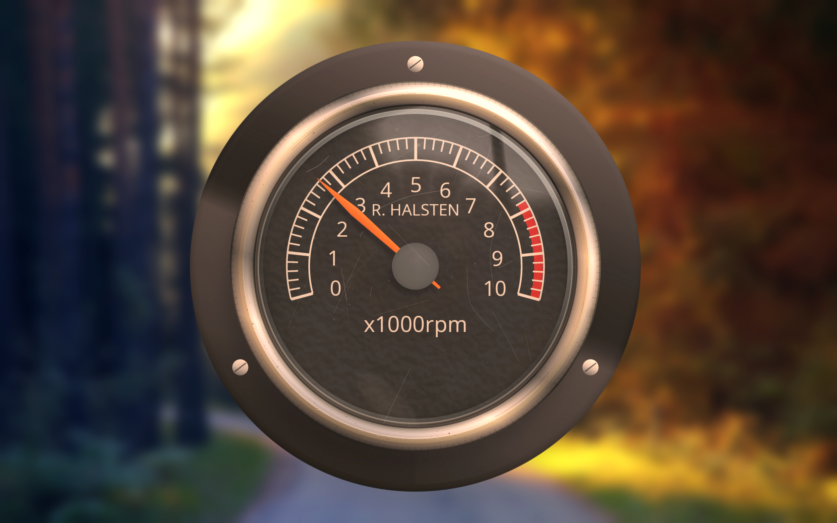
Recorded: 2700 rpm
